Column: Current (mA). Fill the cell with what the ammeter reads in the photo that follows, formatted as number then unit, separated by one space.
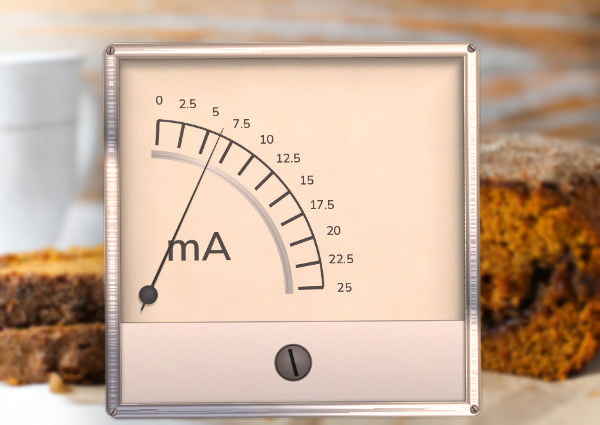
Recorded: 6.25 mA
